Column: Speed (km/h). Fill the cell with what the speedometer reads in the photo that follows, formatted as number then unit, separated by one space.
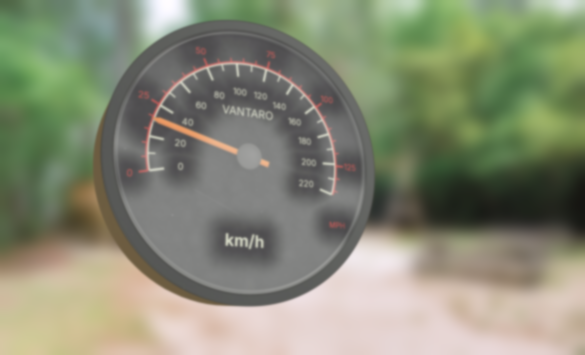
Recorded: 30 km/h
